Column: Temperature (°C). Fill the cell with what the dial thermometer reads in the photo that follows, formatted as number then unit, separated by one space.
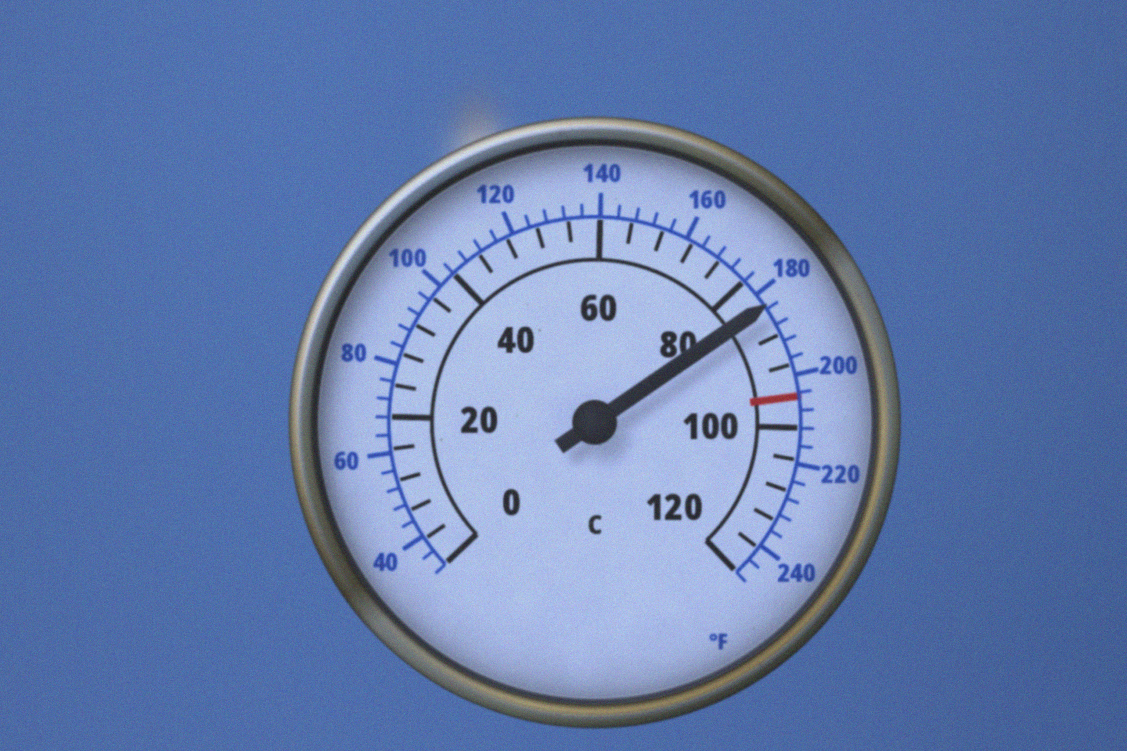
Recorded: 84 °C
